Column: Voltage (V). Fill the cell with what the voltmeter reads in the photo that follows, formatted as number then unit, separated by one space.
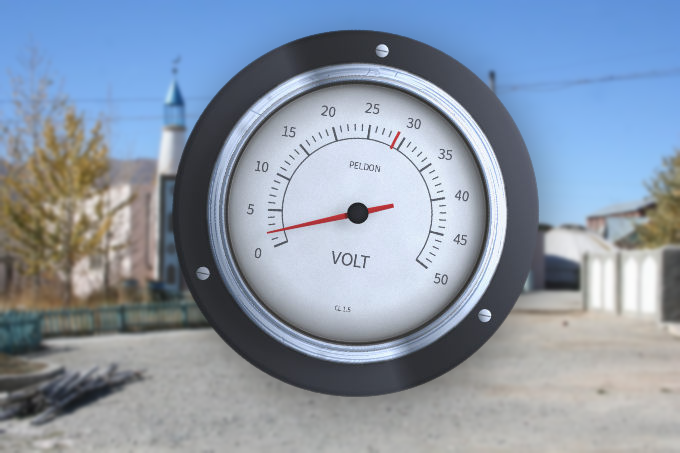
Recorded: 2 V
